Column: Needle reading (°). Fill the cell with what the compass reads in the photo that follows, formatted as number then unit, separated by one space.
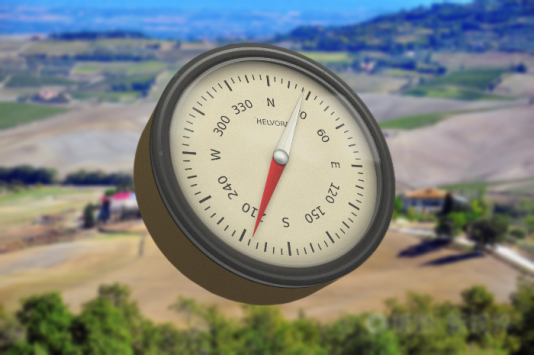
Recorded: 205 °
